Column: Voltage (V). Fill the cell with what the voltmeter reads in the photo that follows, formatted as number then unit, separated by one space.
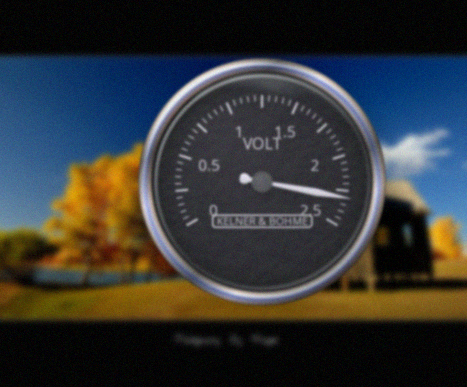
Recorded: 2.3 V
